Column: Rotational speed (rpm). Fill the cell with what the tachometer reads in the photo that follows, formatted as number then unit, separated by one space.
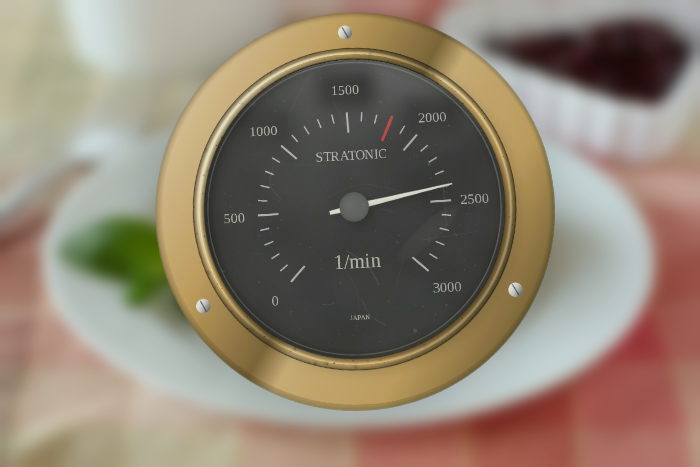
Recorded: 2400 rpm
